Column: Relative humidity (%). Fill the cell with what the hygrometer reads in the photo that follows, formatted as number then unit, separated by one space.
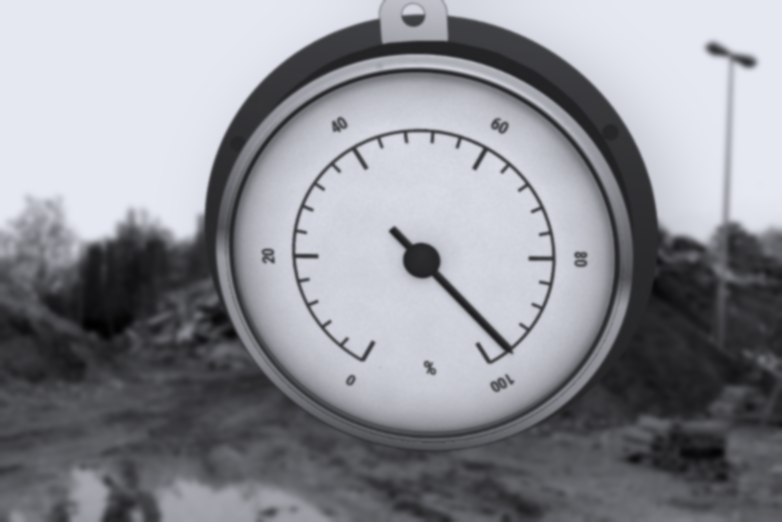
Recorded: 96 %
